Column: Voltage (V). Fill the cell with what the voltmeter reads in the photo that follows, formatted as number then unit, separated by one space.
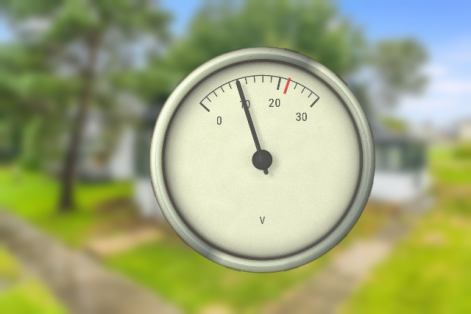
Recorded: 10 V
